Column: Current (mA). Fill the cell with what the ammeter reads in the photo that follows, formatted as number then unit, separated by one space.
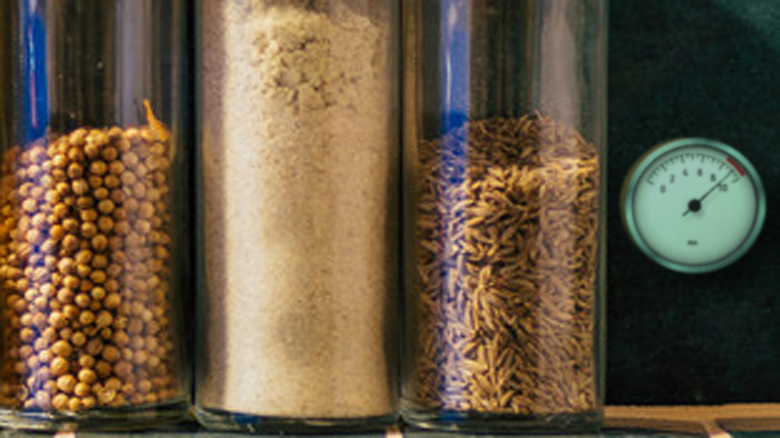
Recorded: 9 mA
